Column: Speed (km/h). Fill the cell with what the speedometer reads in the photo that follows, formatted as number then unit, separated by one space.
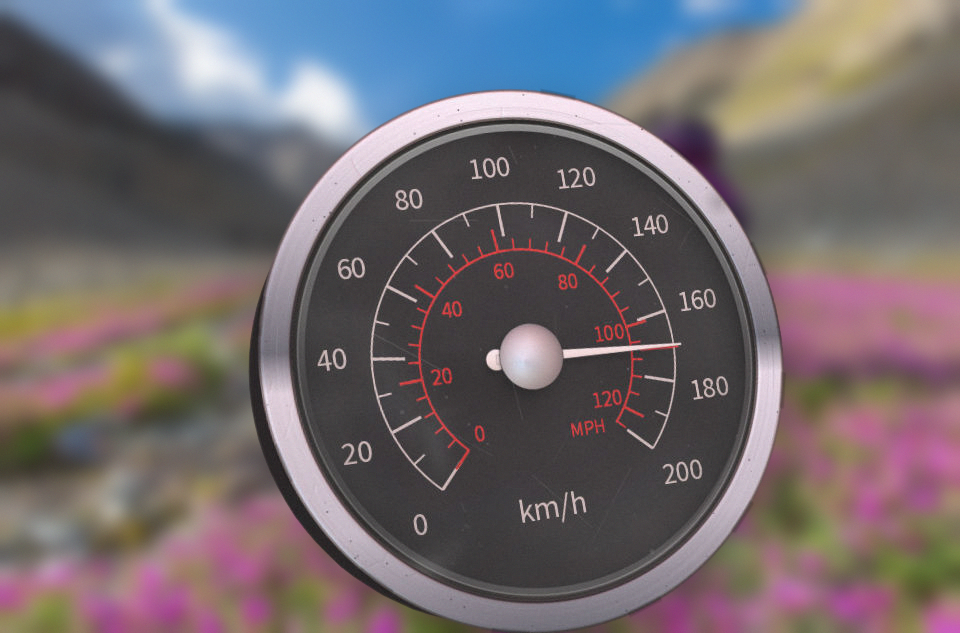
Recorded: 170 km/h
